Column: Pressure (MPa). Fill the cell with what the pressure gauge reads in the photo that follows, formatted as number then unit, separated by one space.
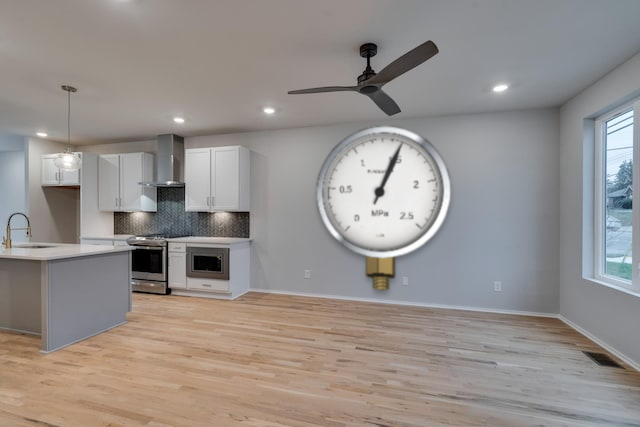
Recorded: 1.5 MPa
